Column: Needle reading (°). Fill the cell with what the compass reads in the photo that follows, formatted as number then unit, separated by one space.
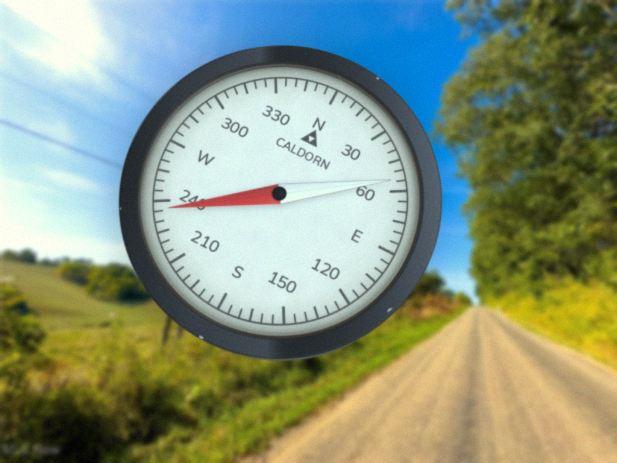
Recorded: 235 °
